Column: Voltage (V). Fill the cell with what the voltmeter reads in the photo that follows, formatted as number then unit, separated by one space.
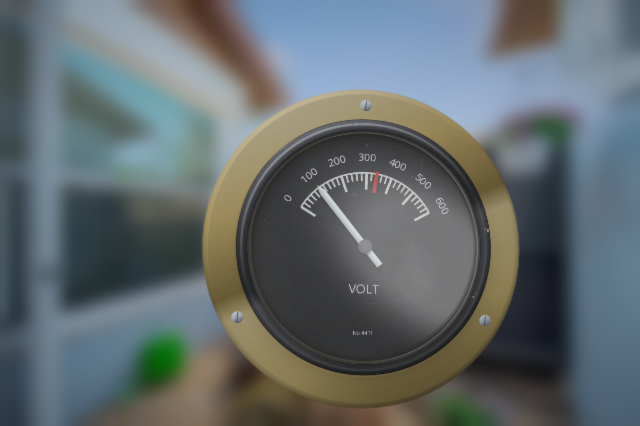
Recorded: 100 V
